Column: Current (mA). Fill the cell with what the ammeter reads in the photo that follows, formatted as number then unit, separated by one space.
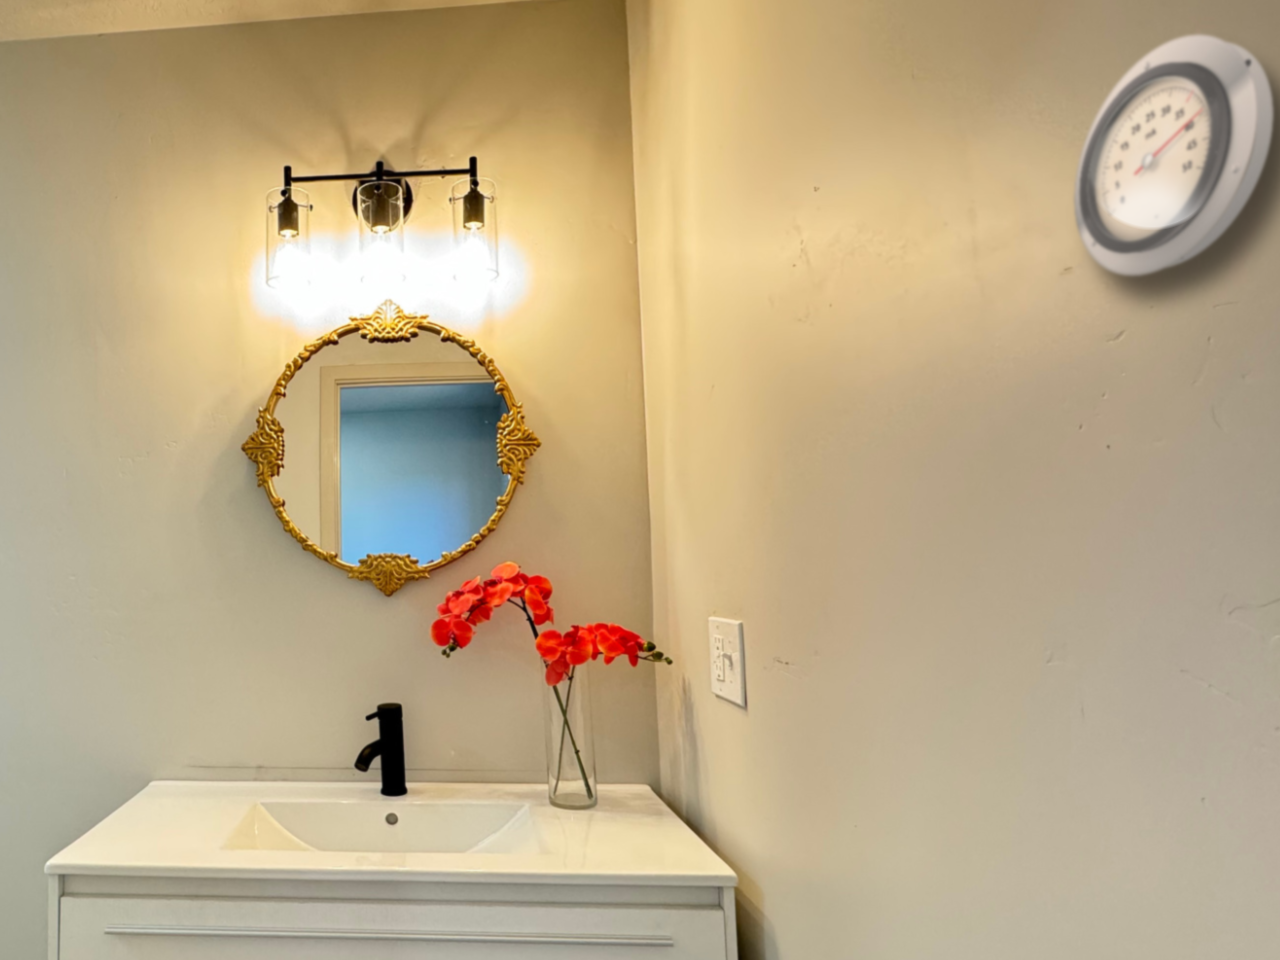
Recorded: 40 mA
